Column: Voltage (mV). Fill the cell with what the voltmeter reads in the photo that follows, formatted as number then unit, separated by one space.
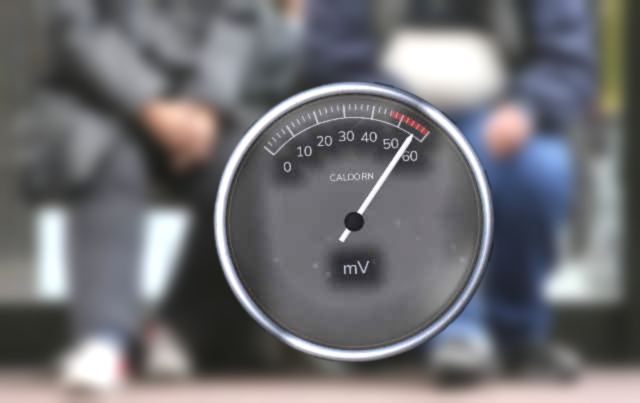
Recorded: 56 mV
